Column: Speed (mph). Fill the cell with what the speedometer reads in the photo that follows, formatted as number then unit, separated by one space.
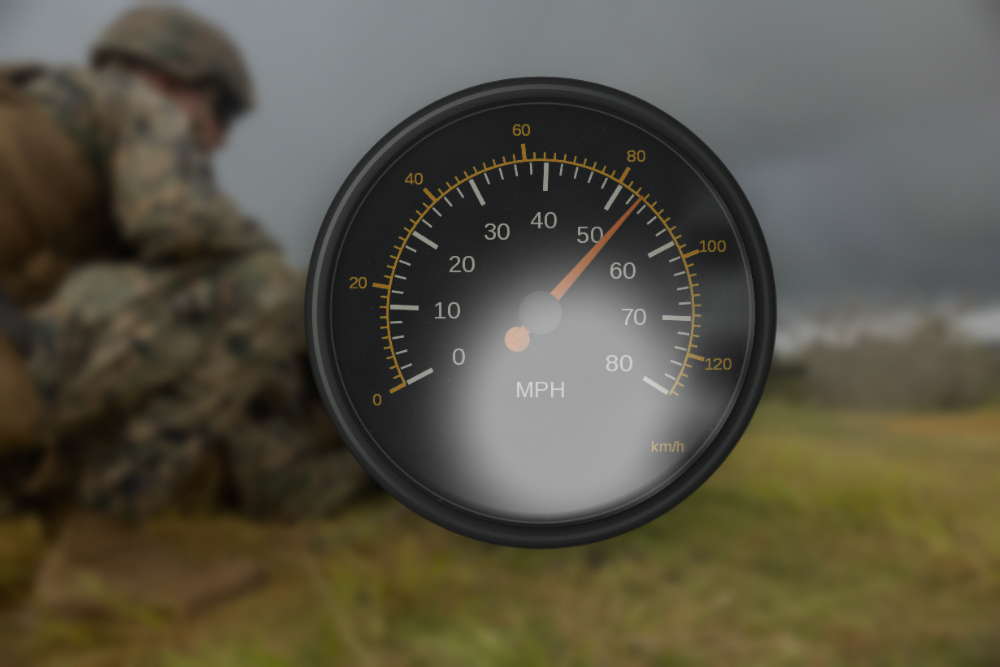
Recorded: 53 mph
